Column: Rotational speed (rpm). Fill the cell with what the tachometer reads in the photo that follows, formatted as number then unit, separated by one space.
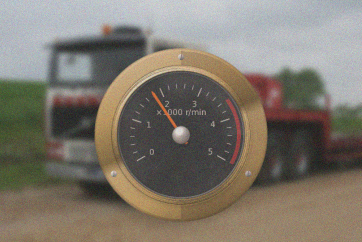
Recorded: 1800 rpm
